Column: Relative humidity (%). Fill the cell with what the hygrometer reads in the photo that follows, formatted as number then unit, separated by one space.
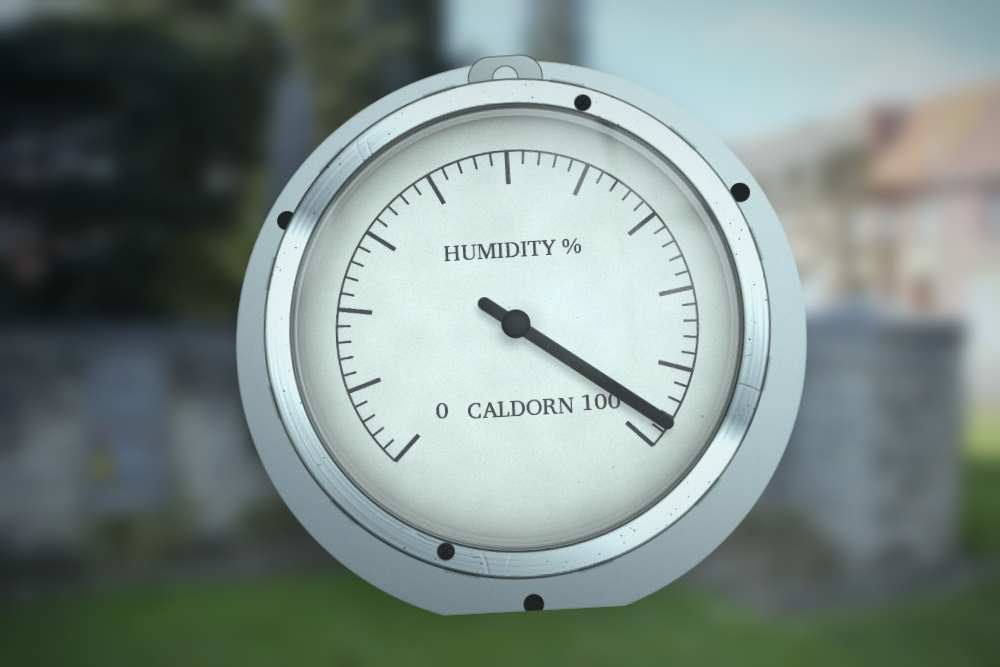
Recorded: 97 %
